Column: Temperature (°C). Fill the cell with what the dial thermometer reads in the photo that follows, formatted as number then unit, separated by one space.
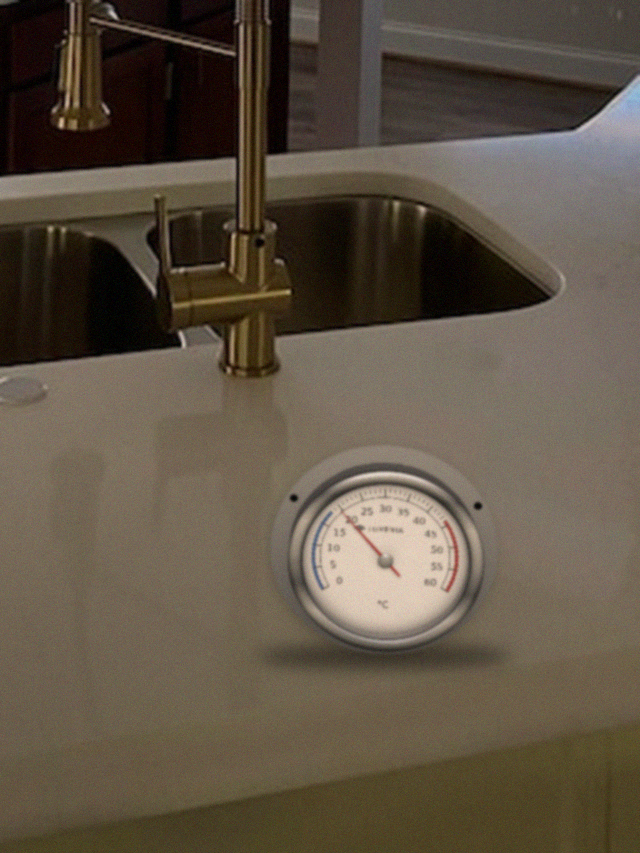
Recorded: 20 °C
